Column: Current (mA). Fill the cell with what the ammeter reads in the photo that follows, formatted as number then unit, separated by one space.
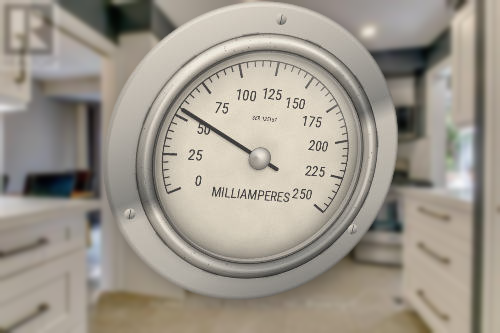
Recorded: 55 mA
